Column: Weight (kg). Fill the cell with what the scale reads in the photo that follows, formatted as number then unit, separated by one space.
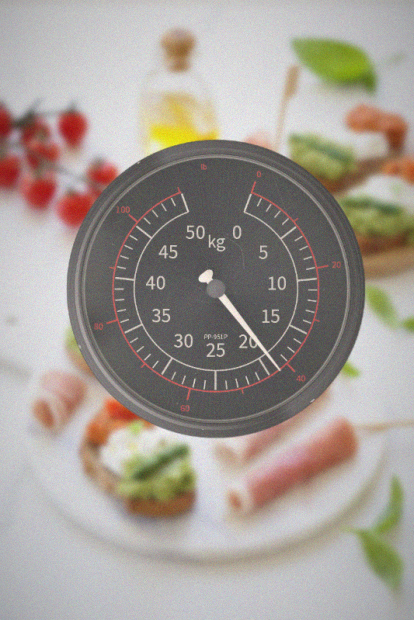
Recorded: 19 kg
